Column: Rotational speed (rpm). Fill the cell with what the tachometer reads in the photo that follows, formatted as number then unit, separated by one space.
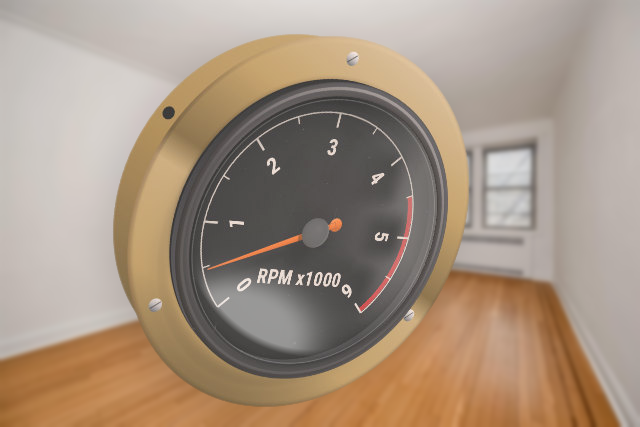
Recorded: 500 rpm
